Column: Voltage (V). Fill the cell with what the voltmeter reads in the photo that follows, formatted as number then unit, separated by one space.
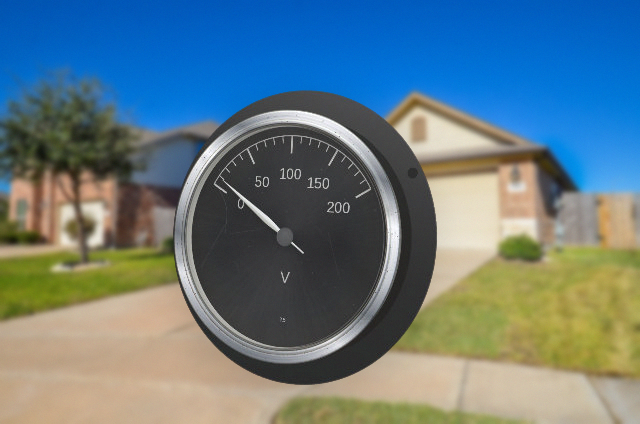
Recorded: 10 V
